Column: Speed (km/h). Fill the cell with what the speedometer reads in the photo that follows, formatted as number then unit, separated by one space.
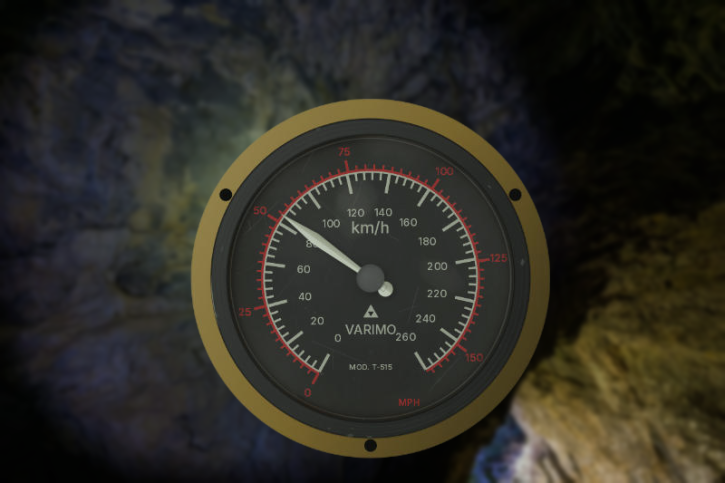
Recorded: 84 km/h
